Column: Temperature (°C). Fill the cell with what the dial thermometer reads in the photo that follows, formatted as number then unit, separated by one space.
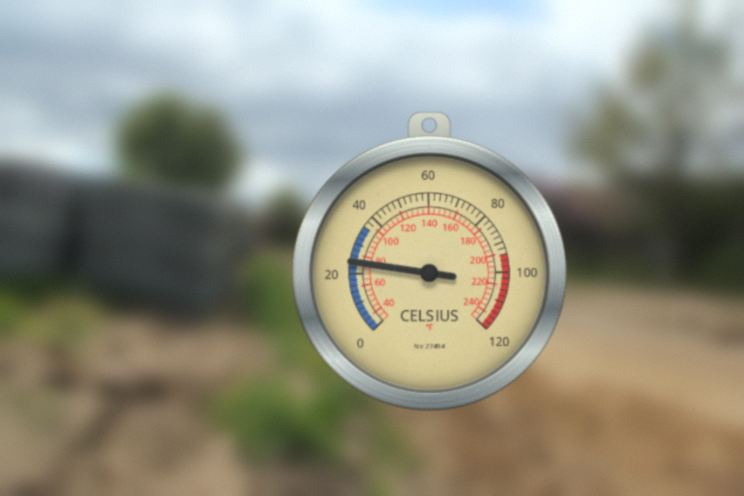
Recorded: 24 °C
